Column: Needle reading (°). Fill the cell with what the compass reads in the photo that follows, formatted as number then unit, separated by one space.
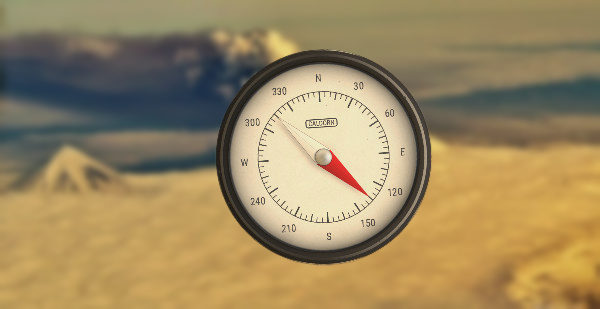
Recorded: 135 °
